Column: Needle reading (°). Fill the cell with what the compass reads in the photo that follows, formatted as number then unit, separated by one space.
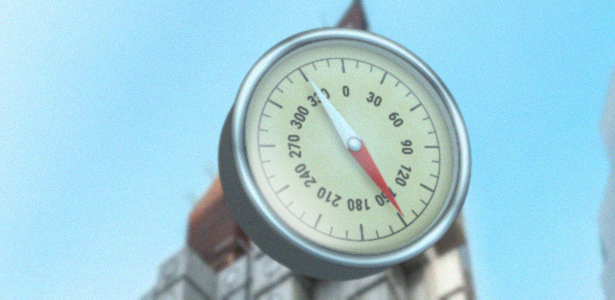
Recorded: 150 °
